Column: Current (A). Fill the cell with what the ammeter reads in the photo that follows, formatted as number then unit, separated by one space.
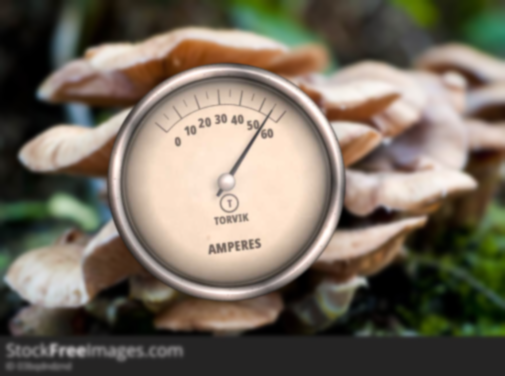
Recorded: 55 A
